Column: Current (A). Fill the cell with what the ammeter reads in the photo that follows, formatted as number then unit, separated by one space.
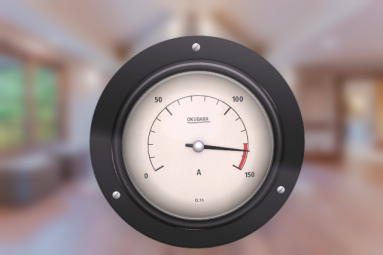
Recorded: 135 A
